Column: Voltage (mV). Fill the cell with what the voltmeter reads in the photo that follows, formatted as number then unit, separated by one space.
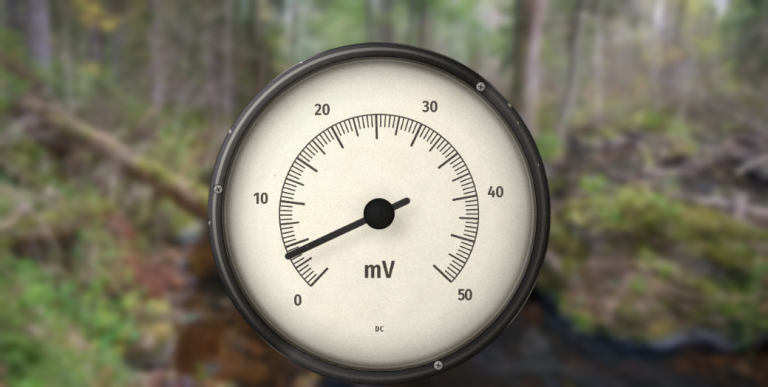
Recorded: 4 mV
